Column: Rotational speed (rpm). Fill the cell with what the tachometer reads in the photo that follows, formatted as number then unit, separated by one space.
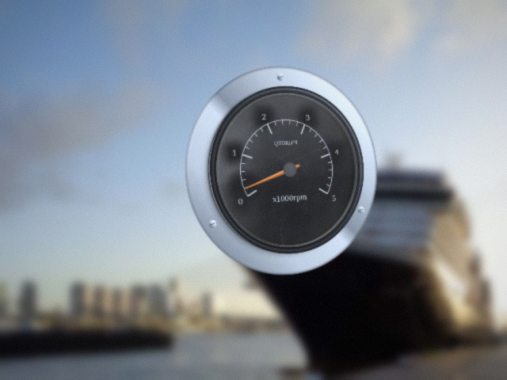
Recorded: 200 rpm
